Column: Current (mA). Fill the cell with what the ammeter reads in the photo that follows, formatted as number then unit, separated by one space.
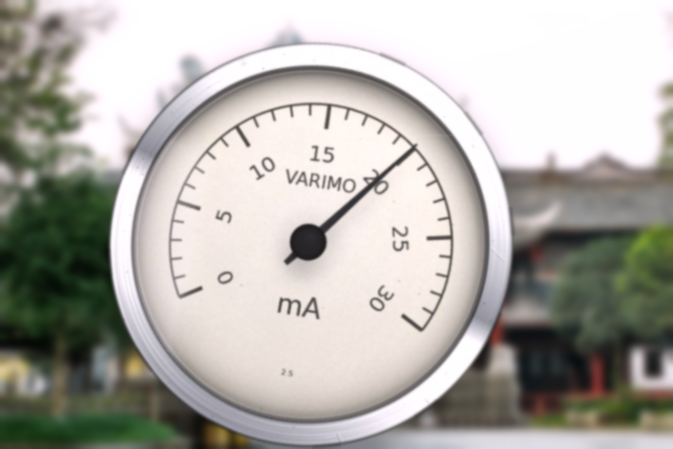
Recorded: 20 mA
